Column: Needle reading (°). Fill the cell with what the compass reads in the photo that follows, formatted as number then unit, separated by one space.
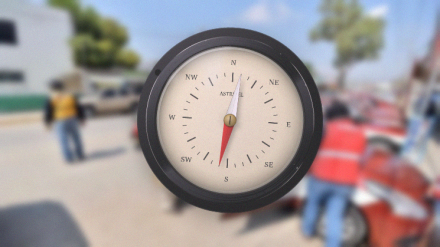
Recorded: 190 °
